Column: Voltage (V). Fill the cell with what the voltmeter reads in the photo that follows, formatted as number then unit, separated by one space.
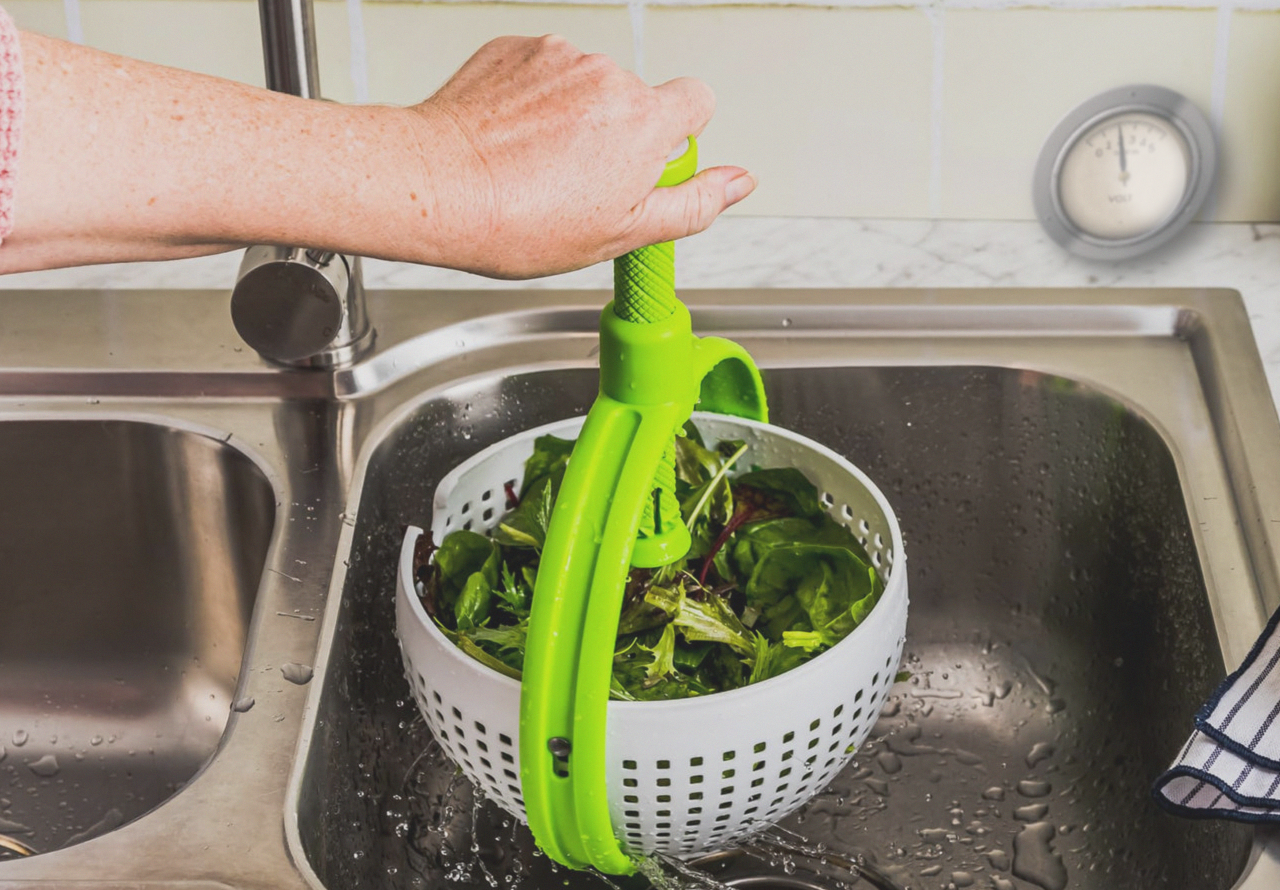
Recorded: 2 V
